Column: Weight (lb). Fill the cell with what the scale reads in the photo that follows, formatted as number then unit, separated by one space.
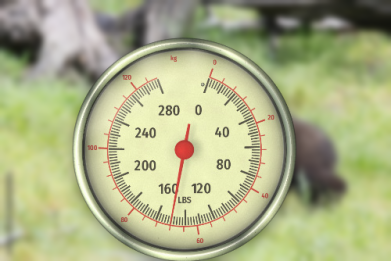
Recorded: 150 lb
